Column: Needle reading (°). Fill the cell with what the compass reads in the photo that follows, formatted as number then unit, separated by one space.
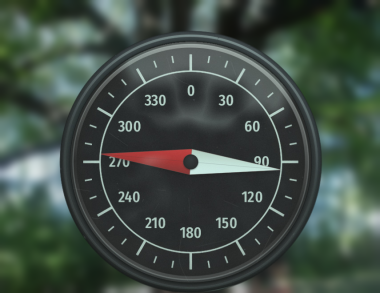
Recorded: 275 °
